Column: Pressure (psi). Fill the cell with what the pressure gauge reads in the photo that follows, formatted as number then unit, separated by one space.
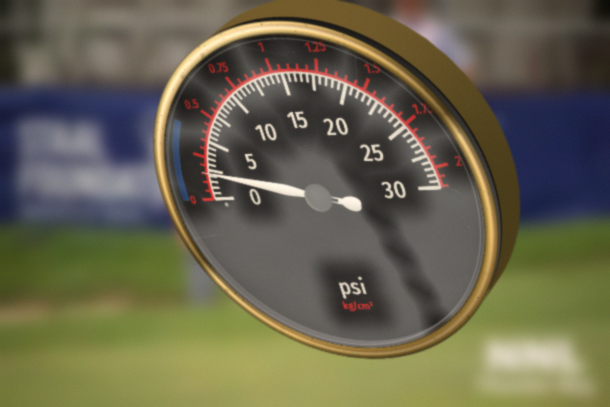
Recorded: 2.5 psi
